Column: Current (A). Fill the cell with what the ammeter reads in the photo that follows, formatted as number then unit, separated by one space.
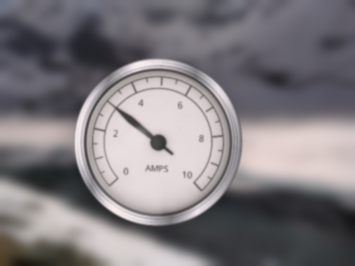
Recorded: 3 A
